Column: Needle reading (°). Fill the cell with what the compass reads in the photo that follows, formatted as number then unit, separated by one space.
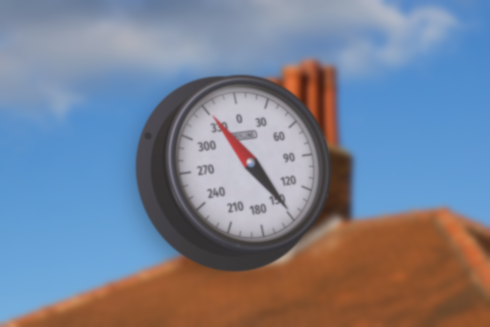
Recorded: 330 °
